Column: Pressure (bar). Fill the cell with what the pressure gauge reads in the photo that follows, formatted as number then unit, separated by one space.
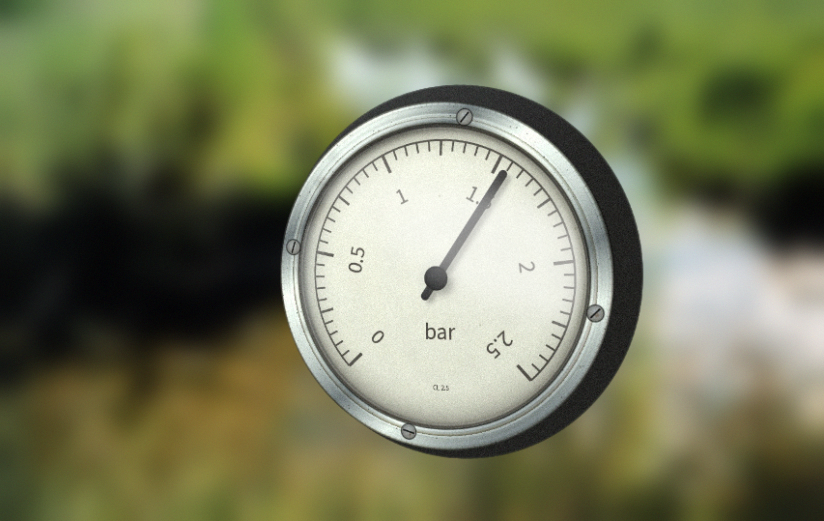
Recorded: 1.55 bar
